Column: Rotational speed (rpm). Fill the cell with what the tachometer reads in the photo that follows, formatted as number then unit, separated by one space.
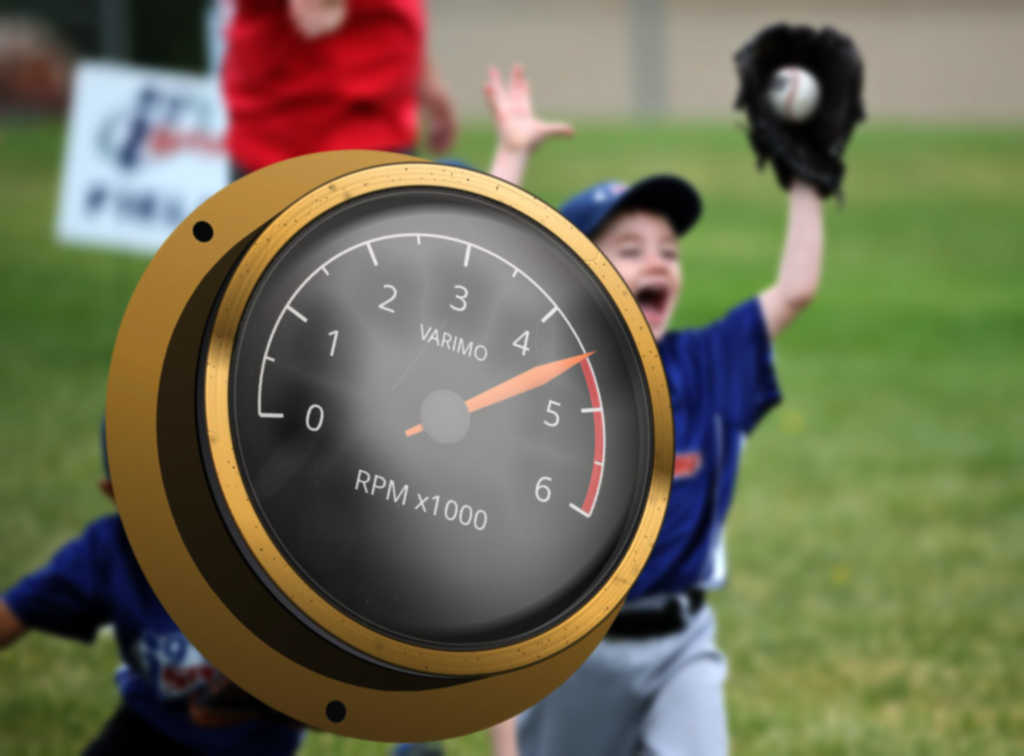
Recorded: 4500 rpm
